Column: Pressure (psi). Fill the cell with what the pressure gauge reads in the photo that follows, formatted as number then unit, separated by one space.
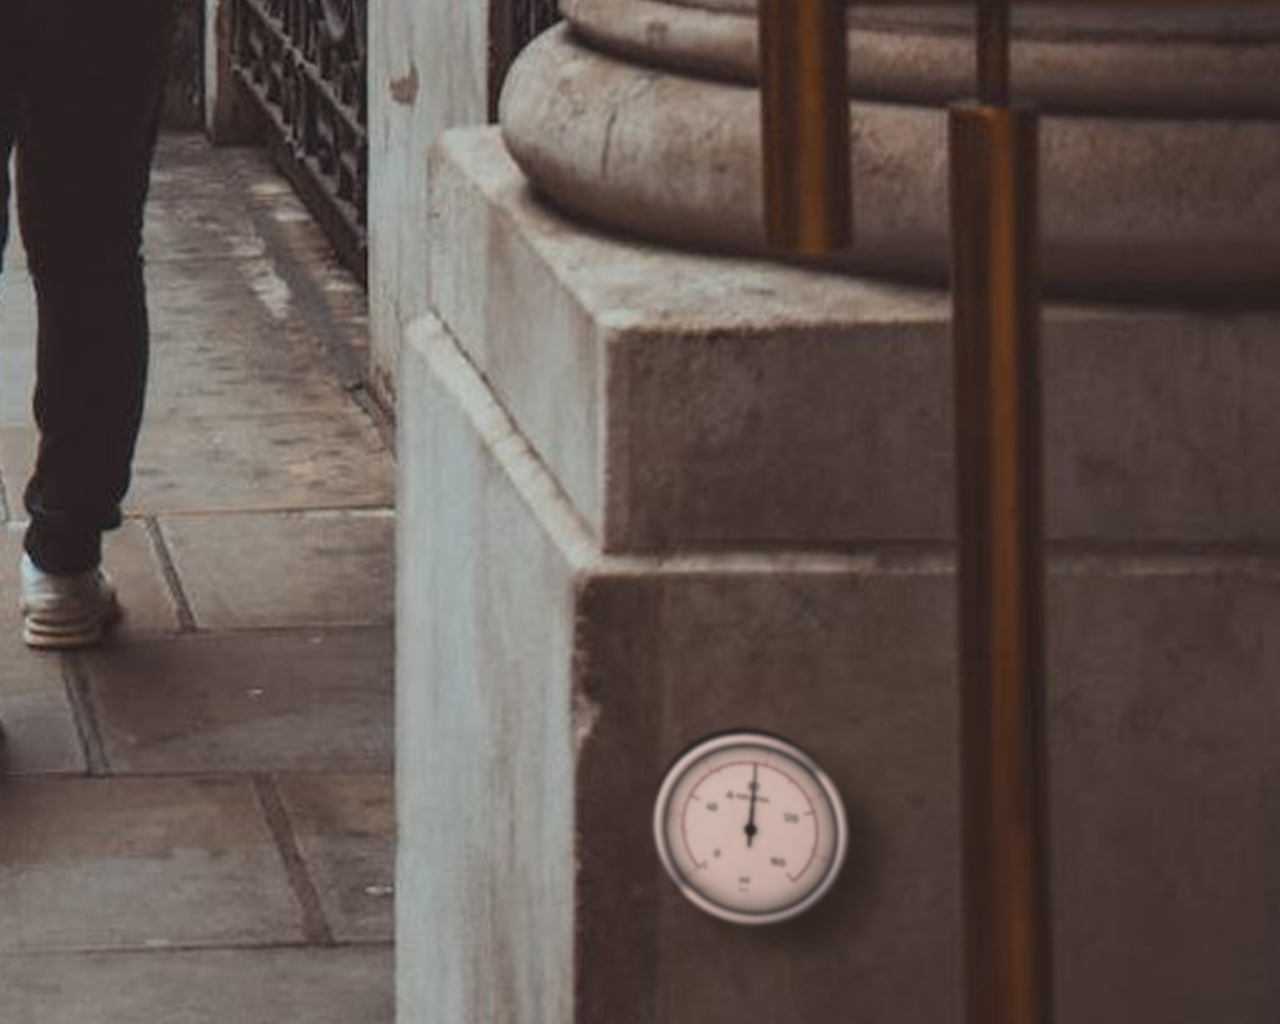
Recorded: 80 psi
